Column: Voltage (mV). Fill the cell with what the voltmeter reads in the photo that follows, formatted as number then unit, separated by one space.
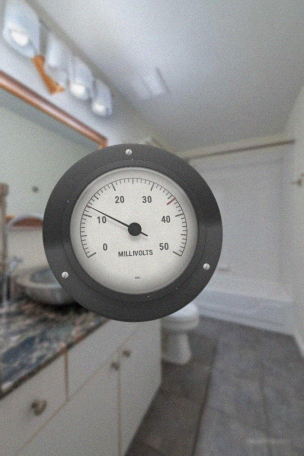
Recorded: 12 mV
